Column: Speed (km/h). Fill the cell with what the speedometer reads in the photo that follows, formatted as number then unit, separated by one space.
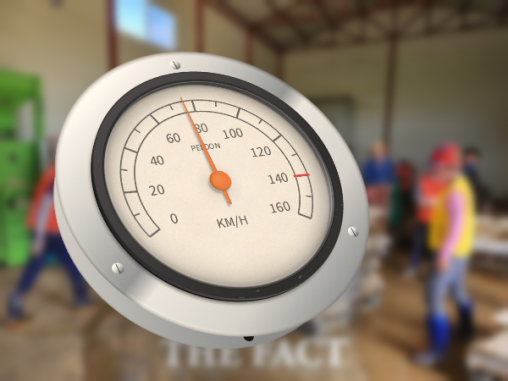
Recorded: 75 km/h
